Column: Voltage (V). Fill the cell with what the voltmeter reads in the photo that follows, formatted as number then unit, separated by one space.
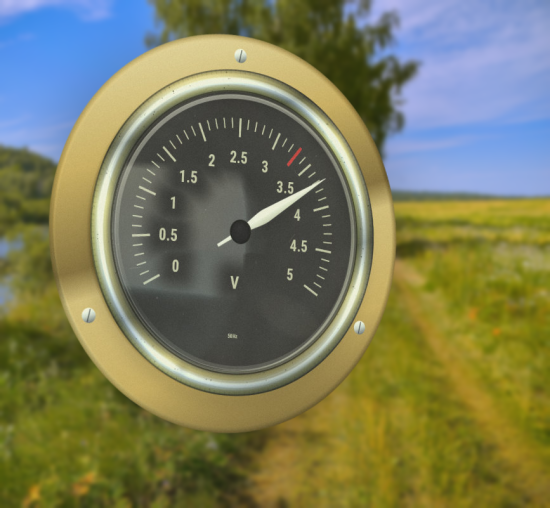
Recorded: 3.7 V
